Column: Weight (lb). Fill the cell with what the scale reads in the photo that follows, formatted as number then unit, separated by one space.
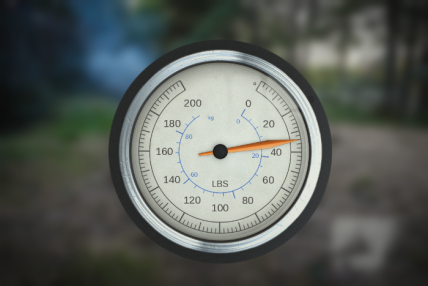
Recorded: 34 lb
